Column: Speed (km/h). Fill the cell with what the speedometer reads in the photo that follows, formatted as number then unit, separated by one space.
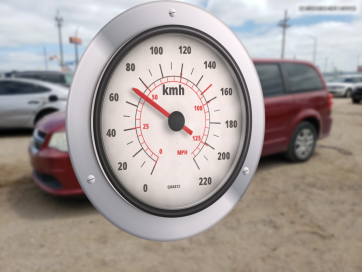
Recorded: 70 km/h
